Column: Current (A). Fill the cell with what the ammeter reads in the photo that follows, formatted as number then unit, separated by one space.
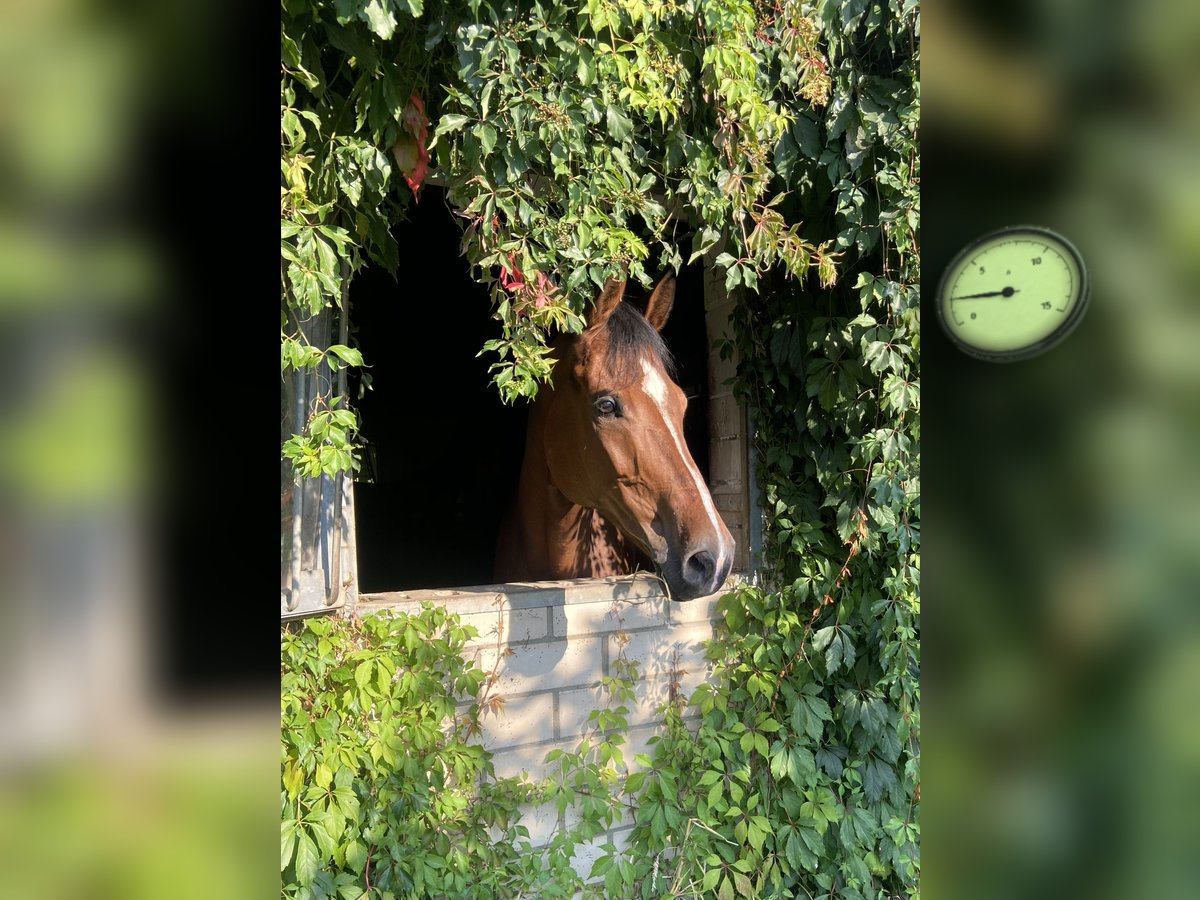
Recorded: 2 A
